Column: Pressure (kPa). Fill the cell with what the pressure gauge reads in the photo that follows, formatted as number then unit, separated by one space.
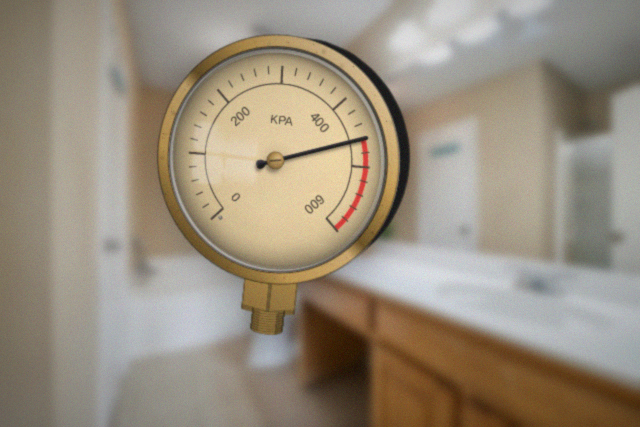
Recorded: 460 kPa
